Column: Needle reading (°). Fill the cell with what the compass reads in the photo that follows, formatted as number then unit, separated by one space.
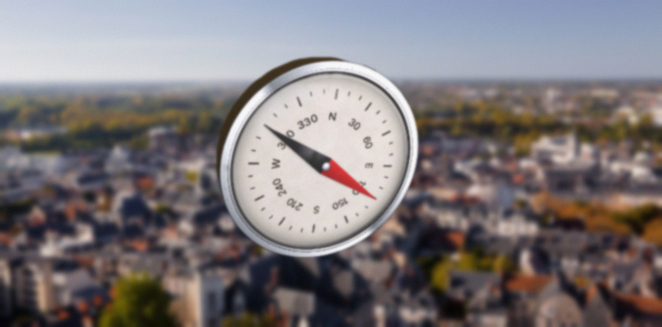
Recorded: 120 °
